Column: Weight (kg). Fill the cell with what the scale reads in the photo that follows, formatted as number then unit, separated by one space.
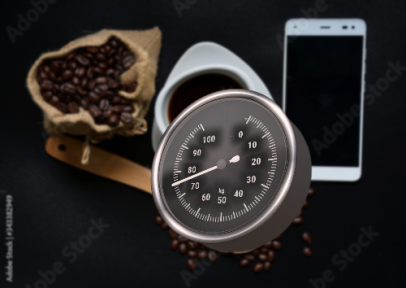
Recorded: 75 kg
